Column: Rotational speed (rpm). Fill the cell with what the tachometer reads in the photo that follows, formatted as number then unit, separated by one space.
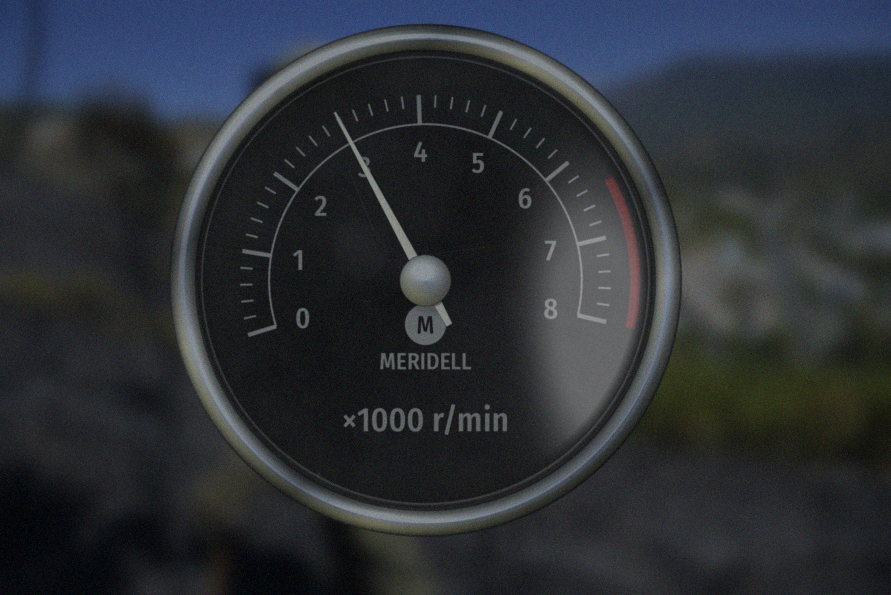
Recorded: 3000 rpm
